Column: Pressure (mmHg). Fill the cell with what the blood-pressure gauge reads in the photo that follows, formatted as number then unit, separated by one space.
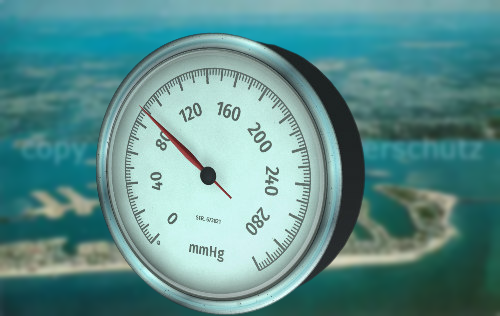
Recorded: 90 mmHg
